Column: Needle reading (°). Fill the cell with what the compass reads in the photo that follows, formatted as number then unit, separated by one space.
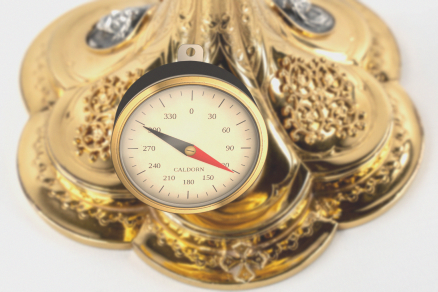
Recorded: 120 °
